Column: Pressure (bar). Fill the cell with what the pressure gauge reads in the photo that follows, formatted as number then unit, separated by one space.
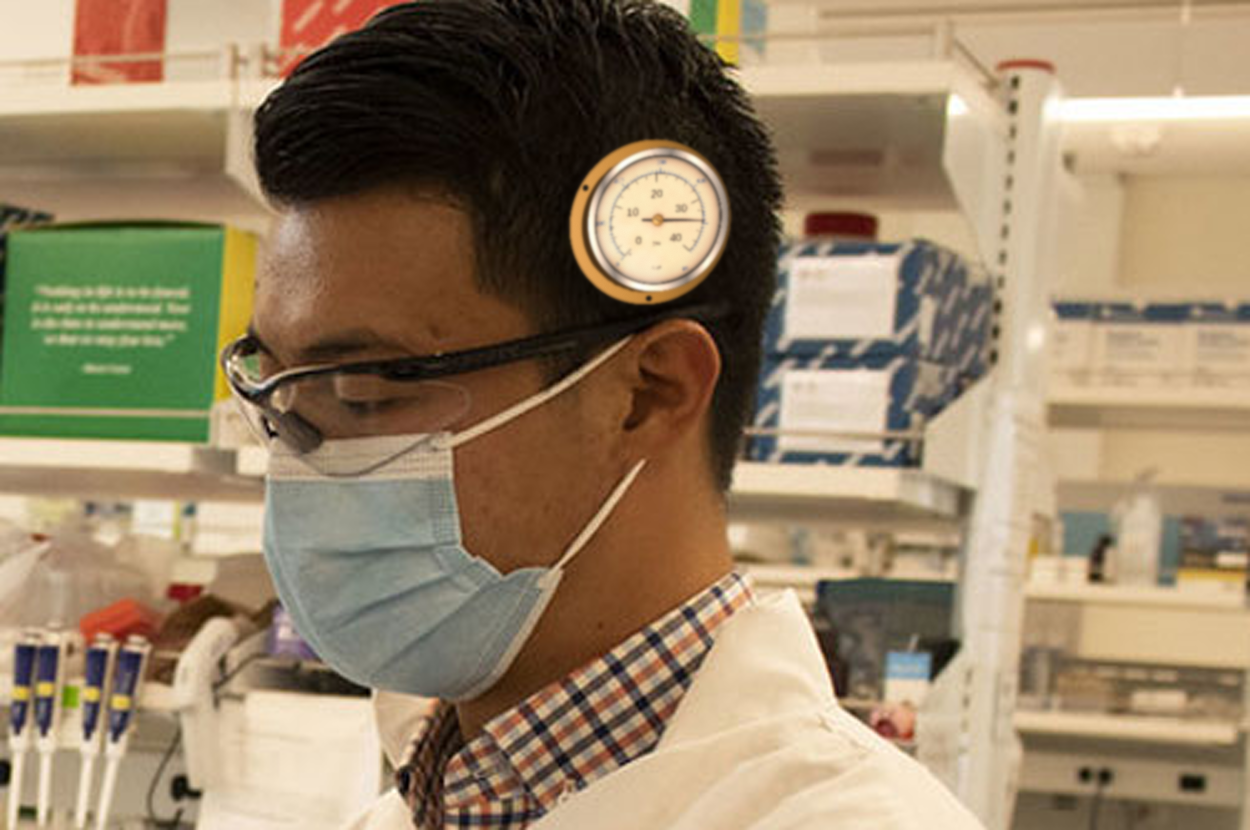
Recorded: 34 bar
